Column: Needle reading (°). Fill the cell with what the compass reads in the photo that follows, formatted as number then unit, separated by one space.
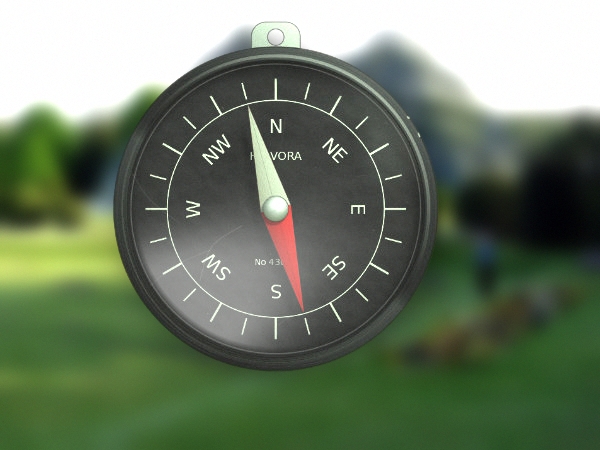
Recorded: 165 °
